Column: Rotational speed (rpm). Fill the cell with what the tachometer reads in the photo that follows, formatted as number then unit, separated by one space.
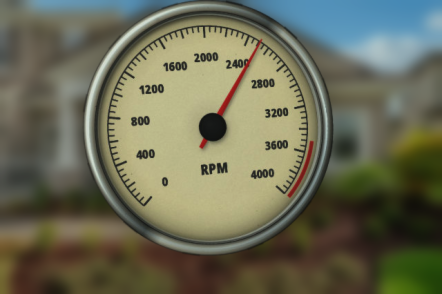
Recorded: 2500 rpm
